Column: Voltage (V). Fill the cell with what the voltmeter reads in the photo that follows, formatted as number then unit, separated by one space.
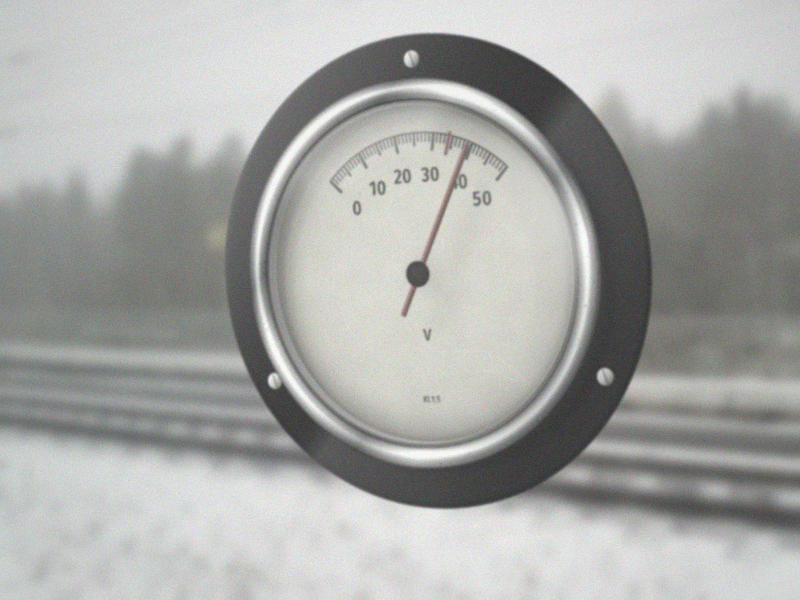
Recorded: 40 V
